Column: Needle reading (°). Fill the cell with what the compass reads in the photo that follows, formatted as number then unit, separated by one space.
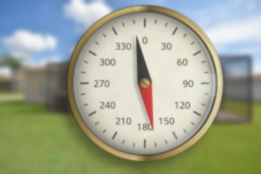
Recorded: 170 °
